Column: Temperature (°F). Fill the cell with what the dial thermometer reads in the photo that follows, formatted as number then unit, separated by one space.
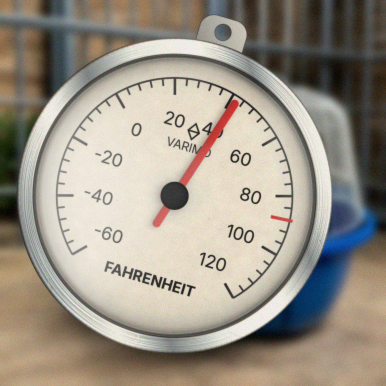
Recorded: 42 °F
